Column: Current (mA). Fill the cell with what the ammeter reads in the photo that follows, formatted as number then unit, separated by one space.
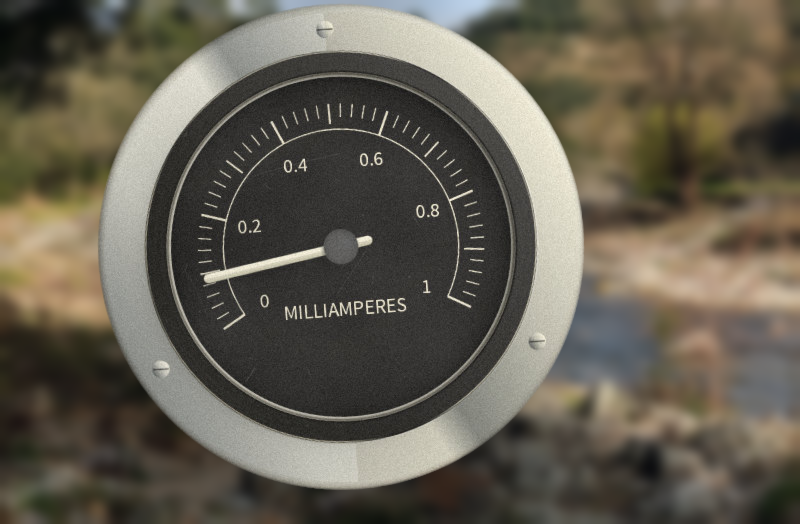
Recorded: 0.09 mA
